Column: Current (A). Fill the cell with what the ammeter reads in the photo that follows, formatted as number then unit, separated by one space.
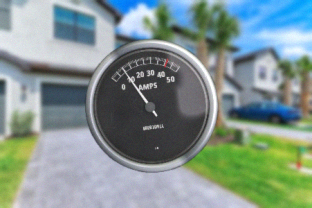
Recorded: 10 A
